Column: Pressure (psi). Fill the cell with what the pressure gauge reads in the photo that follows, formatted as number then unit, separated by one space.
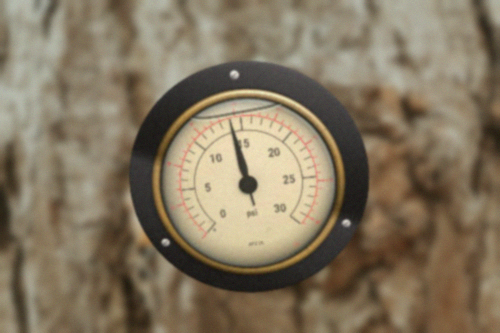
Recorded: 14 psi
